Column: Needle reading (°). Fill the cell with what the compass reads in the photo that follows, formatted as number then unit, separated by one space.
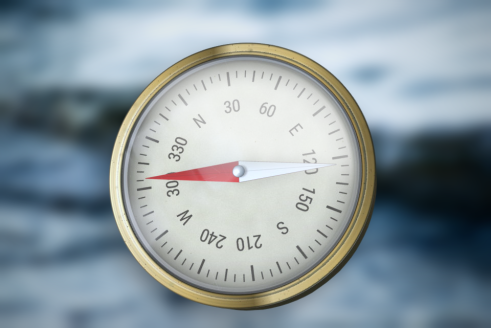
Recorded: 305 °
